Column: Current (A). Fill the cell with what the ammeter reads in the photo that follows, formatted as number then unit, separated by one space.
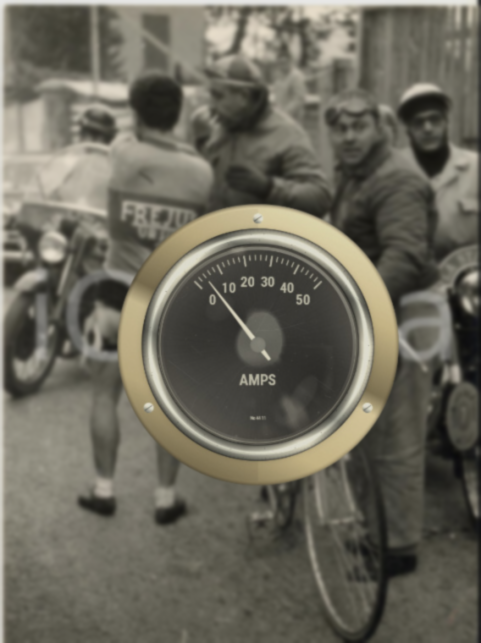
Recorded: 4 A
